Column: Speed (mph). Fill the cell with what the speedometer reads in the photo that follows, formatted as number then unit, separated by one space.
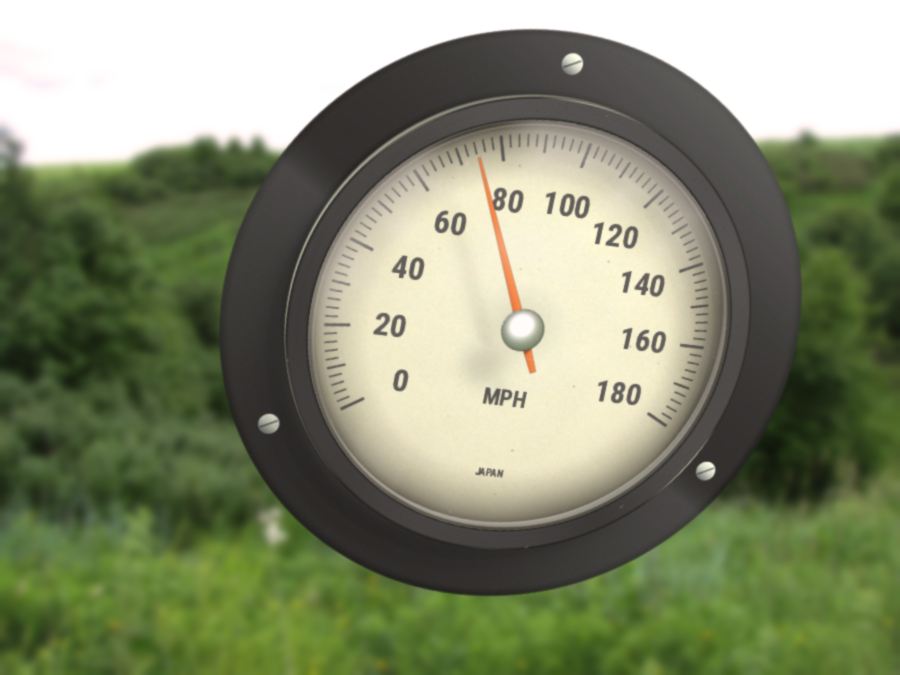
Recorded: 74 mph
